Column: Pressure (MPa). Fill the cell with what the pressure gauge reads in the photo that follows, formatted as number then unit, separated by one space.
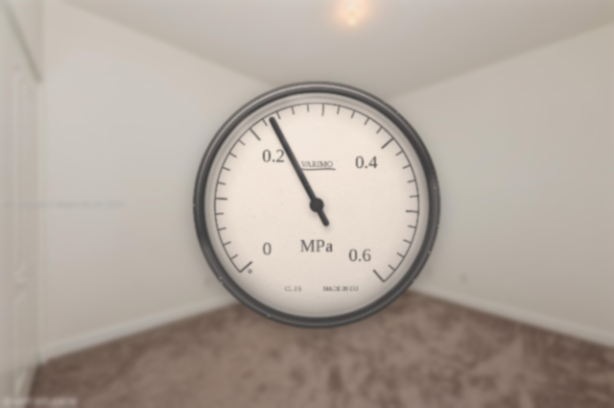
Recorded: 0.23 MPa
